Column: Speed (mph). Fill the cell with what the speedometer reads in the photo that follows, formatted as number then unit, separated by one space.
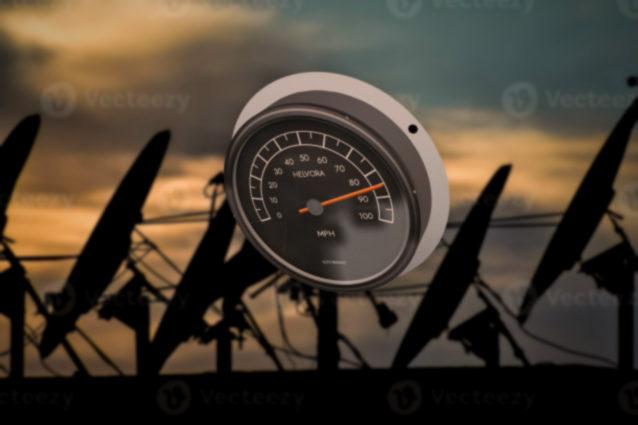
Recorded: 85 mph
